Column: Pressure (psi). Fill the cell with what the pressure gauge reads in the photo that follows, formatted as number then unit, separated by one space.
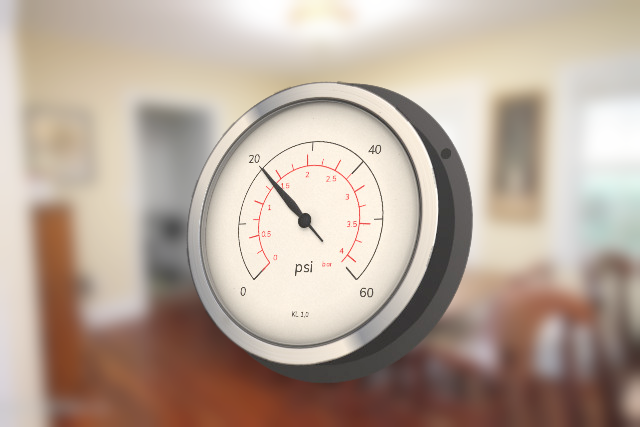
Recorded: 20 psi
